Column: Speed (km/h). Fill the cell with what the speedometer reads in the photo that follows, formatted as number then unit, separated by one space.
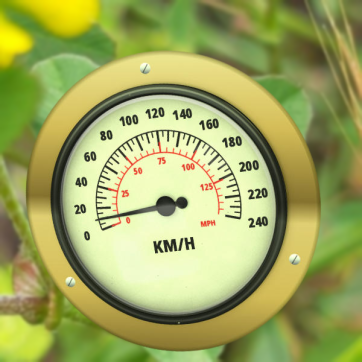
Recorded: 10 km/h
